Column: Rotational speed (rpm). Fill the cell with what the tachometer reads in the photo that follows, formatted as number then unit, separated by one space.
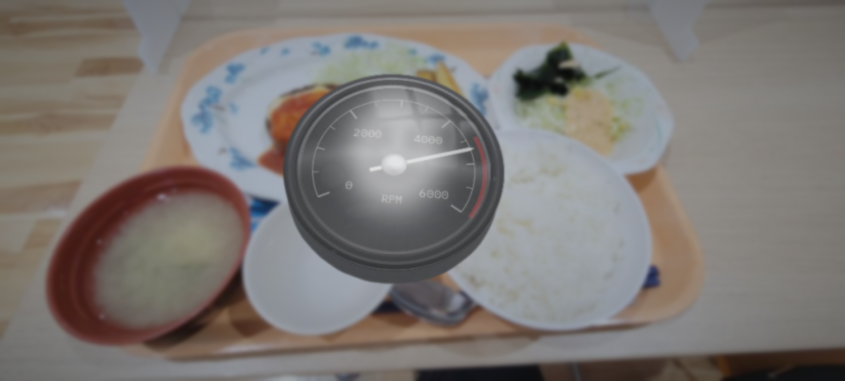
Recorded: 4750 rpm
